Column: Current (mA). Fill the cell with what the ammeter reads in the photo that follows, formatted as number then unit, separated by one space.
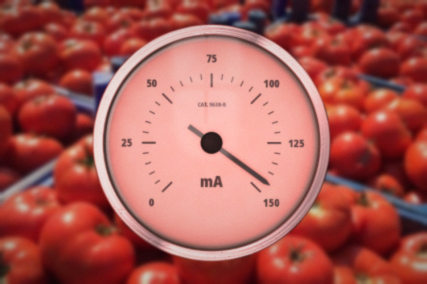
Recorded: 145 mA
